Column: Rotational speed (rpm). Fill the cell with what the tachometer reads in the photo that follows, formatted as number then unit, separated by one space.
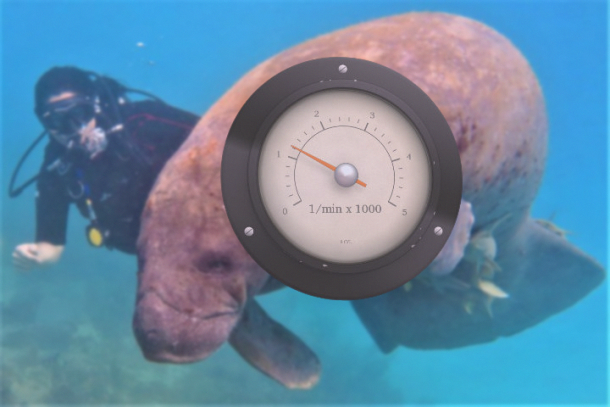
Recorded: 1200 rpm
